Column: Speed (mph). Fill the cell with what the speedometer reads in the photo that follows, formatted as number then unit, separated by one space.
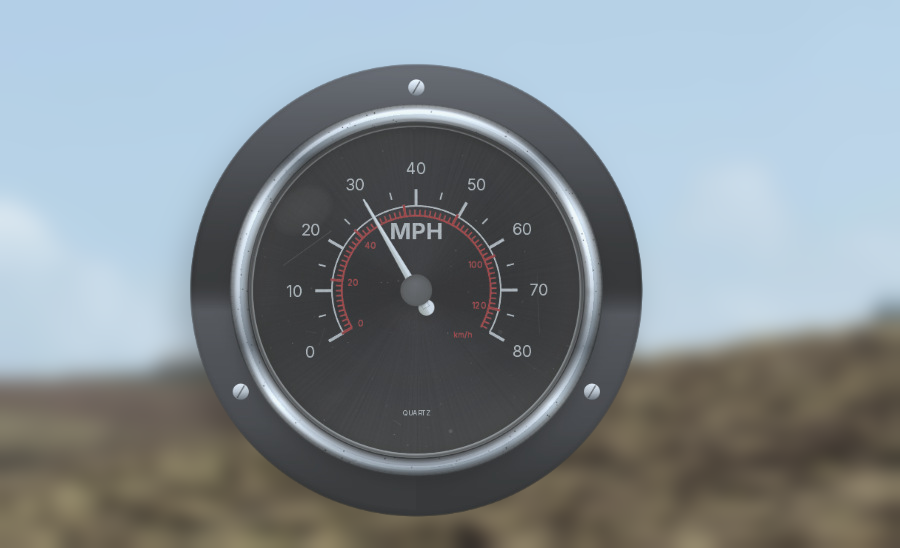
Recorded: 30 mph
